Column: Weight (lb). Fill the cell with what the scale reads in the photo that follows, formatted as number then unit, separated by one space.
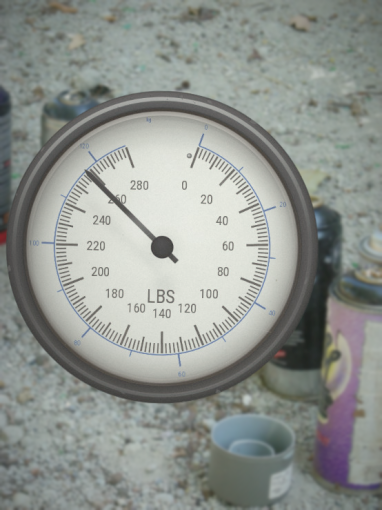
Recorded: 258 lb
